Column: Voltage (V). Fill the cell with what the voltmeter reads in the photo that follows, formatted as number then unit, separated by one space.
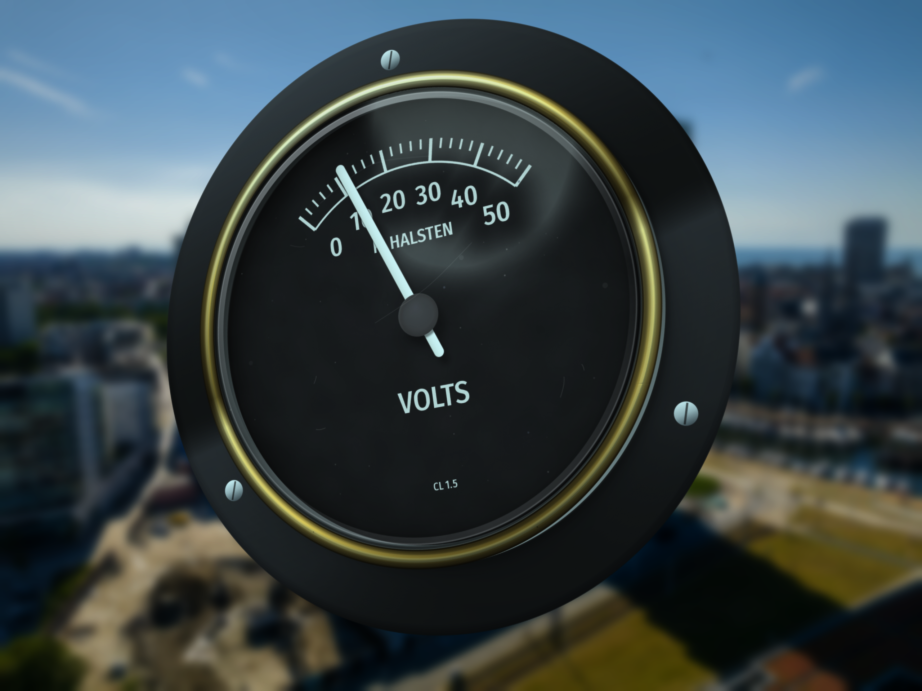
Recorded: 12 V
